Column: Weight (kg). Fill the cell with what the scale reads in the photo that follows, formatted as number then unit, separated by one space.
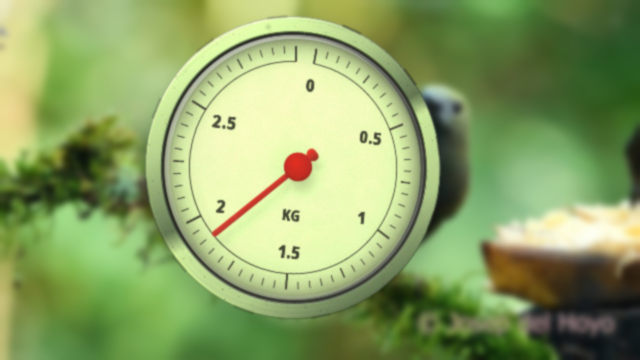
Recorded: 1.9 kg
